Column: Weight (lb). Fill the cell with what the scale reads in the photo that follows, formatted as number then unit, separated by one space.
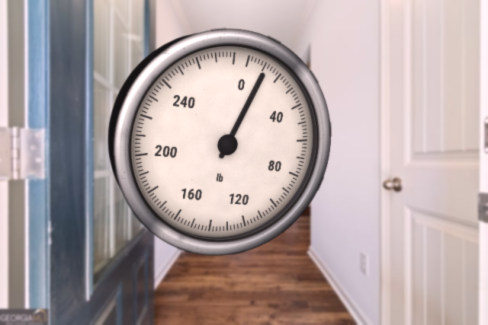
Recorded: 10 lb
